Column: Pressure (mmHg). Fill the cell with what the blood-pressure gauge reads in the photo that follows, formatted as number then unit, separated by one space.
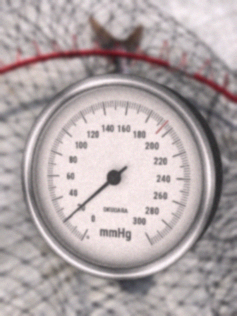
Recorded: 20 mmHg
